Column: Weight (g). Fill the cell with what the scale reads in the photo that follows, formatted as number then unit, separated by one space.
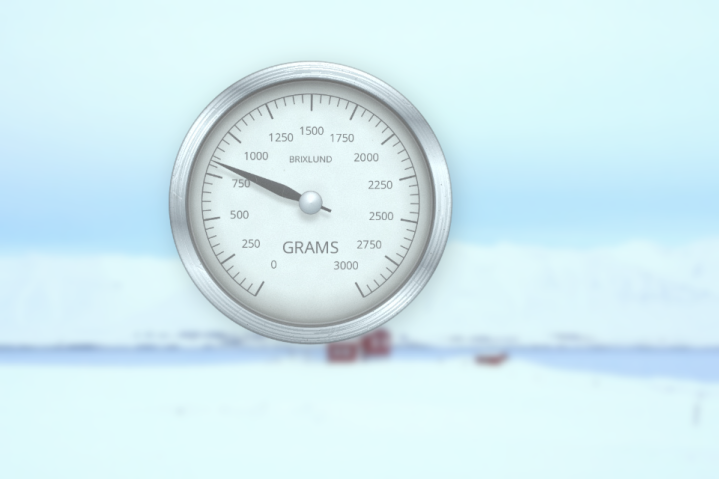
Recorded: 825 g
